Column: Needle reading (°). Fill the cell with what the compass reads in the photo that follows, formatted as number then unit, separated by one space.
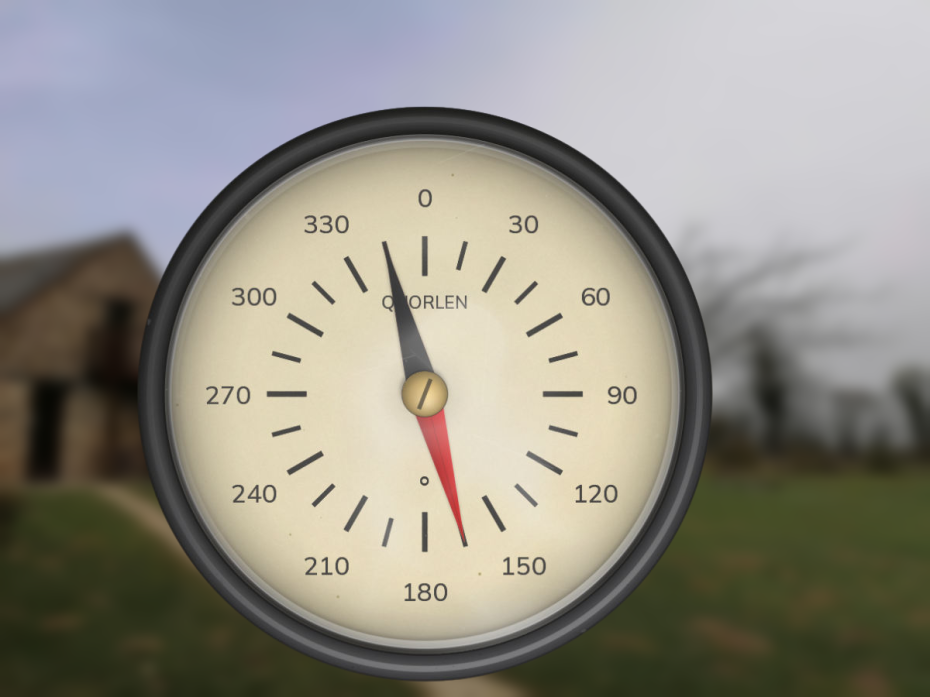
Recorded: 165 °
